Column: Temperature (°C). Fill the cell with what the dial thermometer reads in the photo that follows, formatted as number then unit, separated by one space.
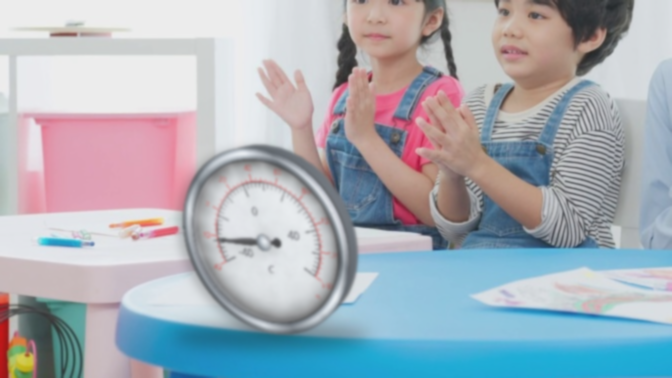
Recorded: -30 °C
